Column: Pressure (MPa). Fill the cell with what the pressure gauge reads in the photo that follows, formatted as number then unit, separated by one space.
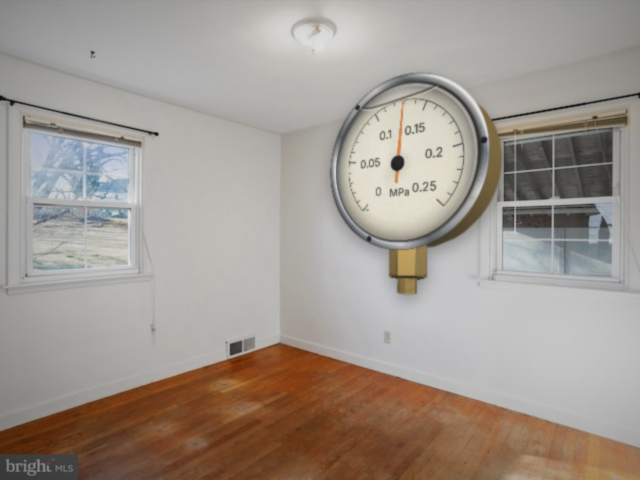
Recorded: 0.13 MPa
